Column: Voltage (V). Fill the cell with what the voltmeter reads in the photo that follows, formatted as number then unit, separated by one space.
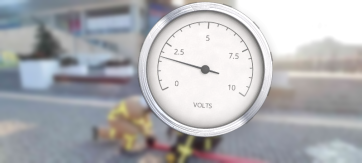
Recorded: 1.75 V
